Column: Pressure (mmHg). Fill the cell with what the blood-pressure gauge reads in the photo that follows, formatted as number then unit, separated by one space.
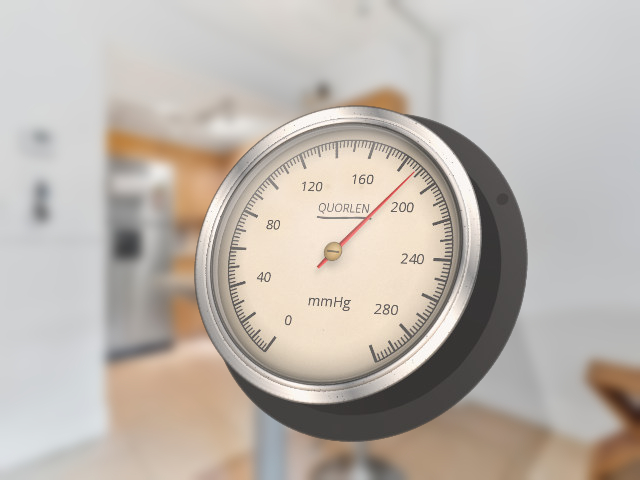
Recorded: 190 mmHg
